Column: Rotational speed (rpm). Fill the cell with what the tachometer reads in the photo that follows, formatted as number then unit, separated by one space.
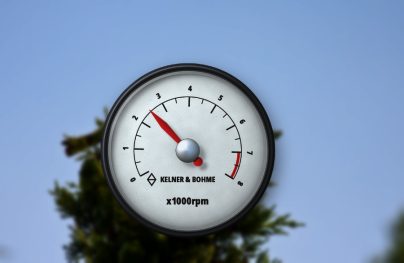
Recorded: 2500 rpm
